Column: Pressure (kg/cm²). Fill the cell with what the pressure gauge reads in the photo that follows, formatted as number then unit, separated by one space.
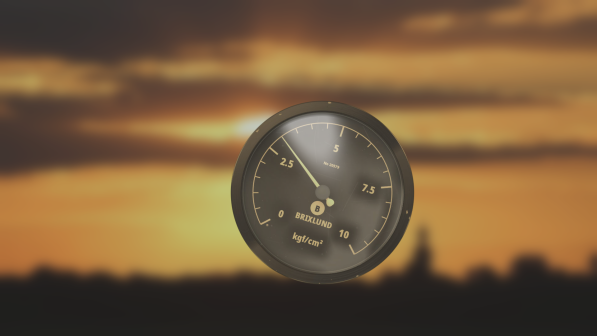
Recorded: 3 kg/cm²
